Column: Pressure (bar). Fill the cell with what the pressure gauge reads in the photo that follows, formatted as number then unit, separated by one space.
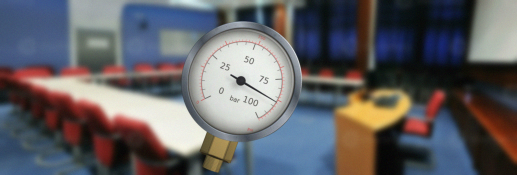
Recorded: 87.5 bar
